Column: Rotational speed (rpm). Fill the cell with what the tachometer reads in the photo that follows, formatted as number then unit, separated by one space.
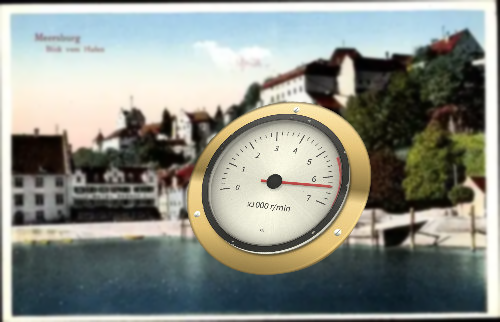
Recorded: 6400 rpm
